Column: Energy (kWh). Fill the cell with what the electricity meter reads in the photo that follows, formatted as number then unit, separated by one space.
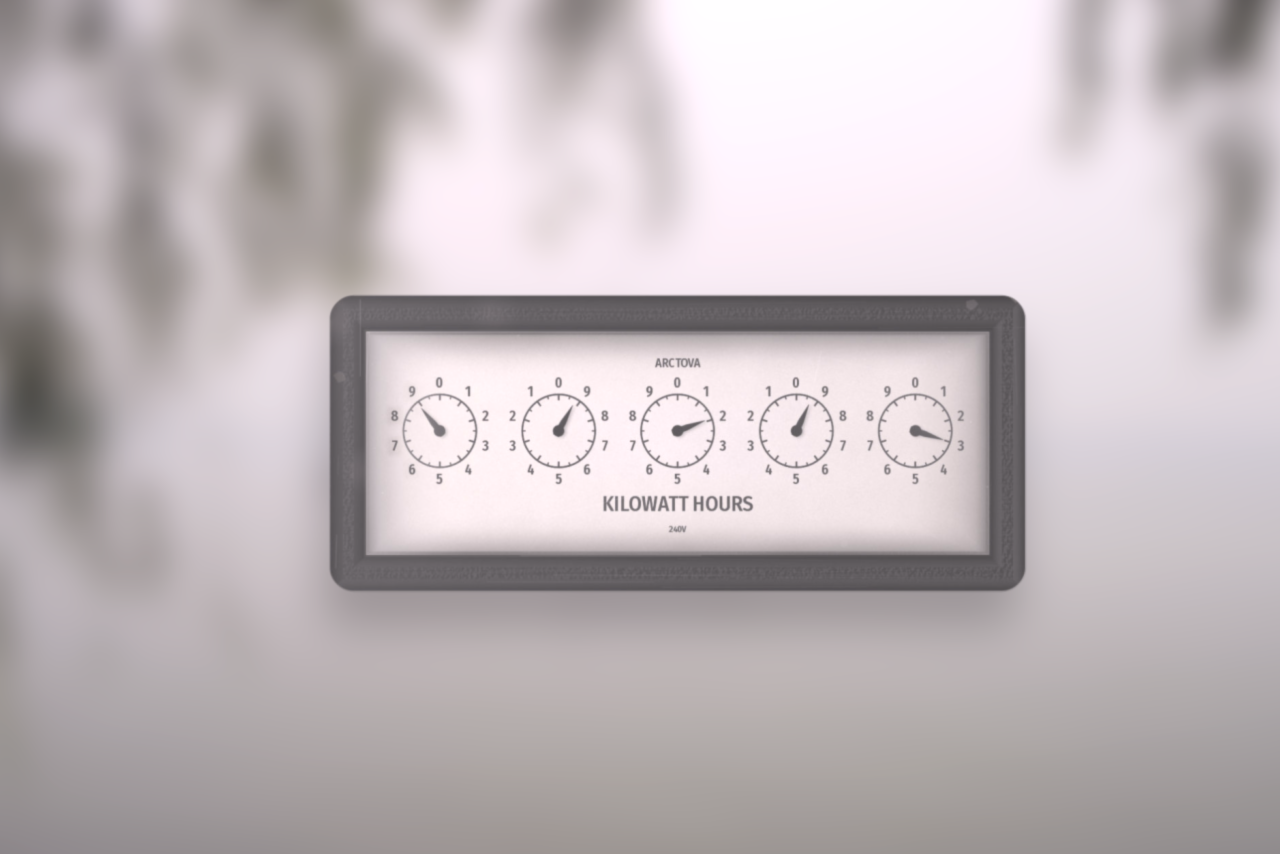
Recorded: 89193 kWh
